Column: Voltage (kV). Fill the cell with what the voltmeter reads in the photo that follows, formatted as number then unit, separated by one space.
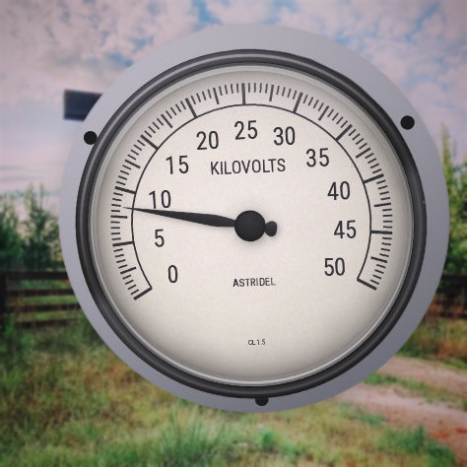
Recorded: 8.5 kV
